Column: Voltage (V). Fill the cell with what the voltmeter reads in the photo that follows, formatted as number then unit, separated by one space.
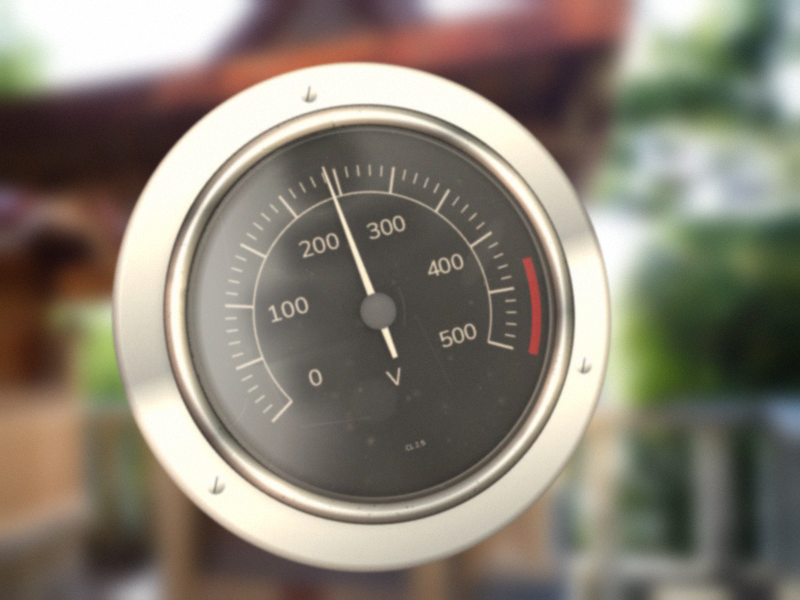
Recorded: 240 V
